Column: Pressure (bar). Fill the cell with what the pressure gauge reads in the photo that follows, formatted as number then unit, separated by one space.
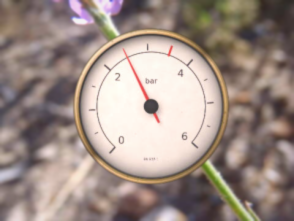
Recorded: 2.5 bar
